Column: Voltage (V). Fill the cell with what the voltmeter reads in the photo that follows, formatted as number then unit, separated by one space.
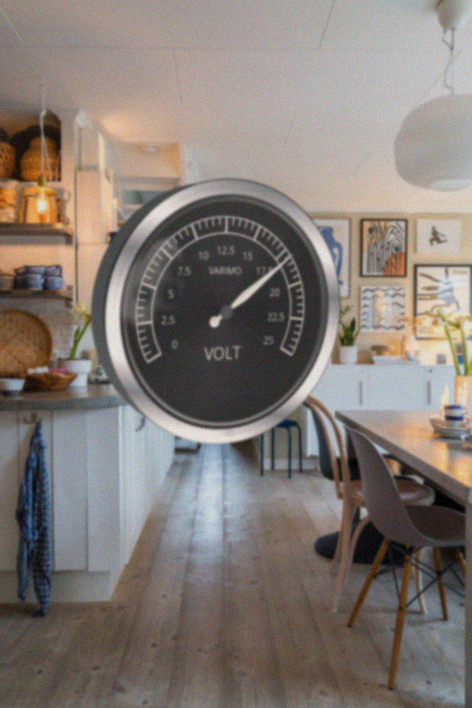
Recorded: 18 V
